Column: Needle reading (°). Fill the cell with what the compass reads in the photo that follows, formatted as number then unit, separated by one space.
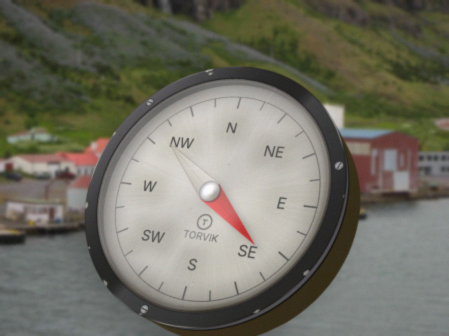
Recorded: 127.5 °
